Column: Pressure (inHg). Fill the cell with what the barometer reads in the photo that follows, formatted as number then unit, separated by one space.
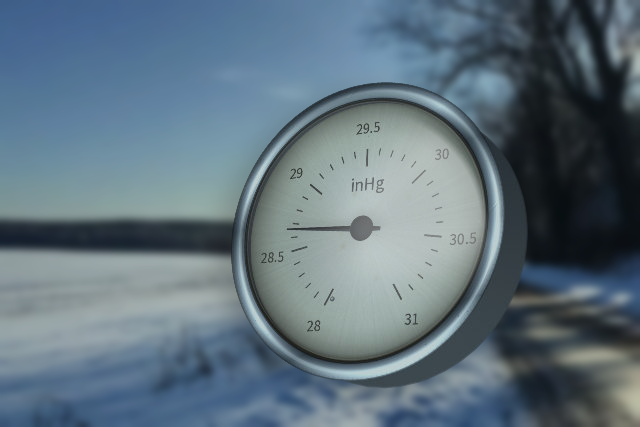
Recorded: 28.65 inHg
